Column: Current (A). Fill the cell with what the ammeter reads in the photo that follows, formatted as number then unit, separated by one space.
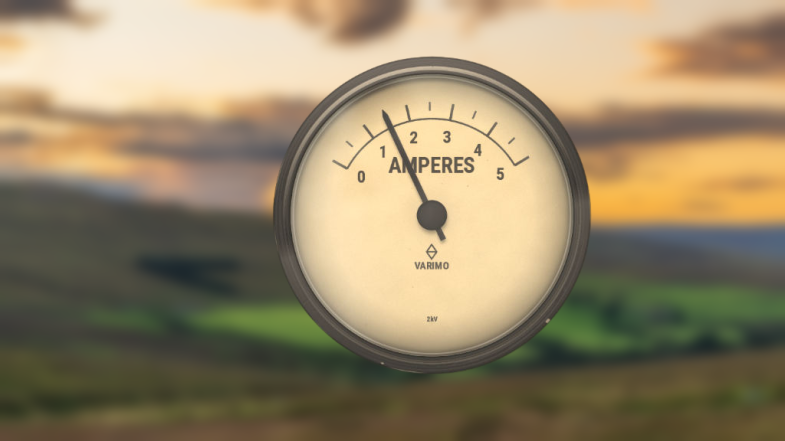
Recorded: 1.5 A
